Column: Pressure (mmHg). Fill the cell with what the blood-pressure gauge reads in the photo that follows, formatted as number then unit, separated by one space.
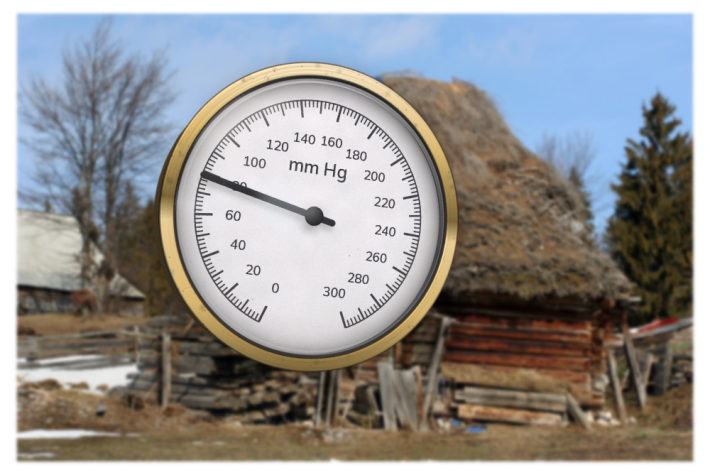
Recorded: 78 mmHg
